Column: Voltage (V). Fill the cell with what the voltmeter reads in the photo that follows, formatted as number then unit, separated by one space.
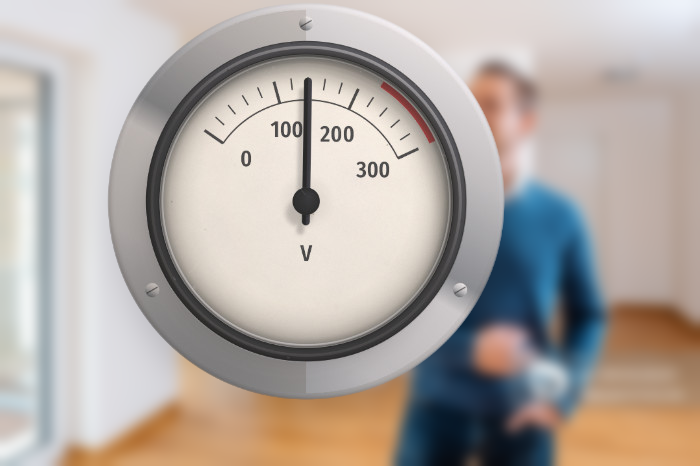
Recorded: 140 V
